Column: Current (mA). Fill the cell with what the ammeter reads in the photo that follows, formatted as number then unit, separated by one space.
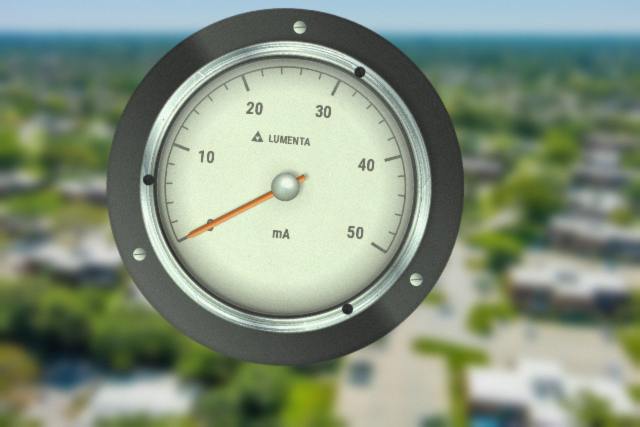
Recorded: 0 mA
